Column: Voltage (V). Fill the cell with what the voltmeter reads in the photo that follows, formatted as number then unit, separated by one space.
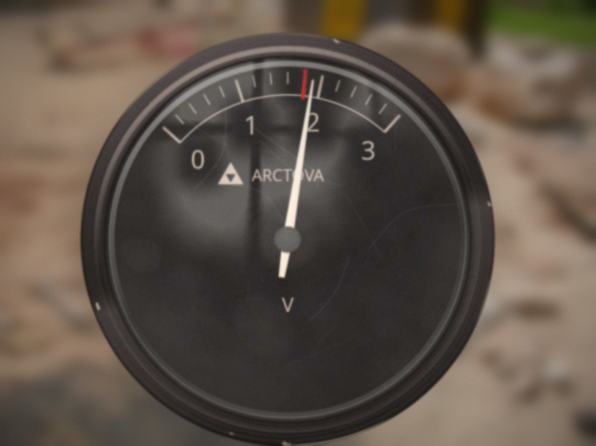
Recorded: 1.9 V
